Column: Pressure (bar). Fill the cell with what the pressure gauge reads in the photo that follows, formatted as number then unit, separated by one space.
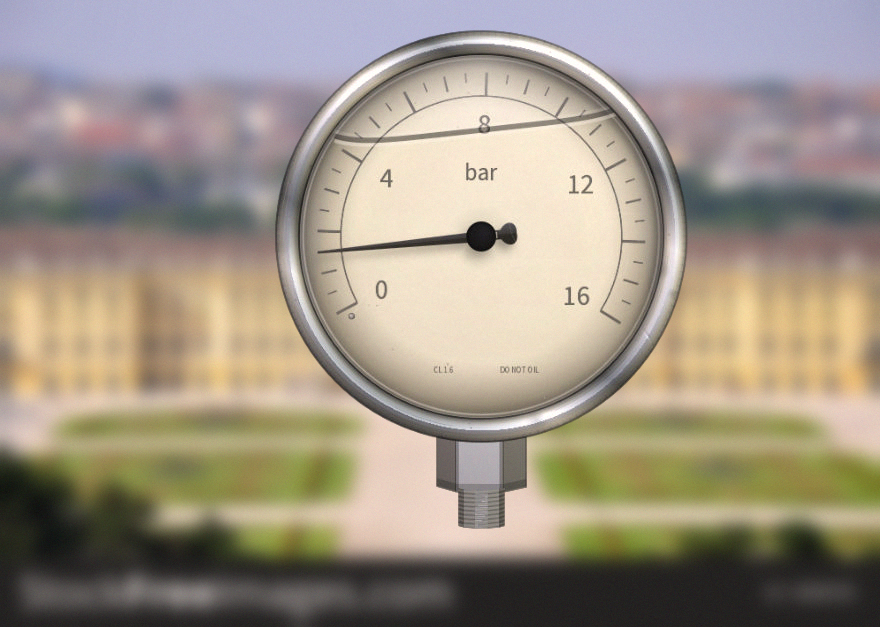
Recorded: 1.5 bar
